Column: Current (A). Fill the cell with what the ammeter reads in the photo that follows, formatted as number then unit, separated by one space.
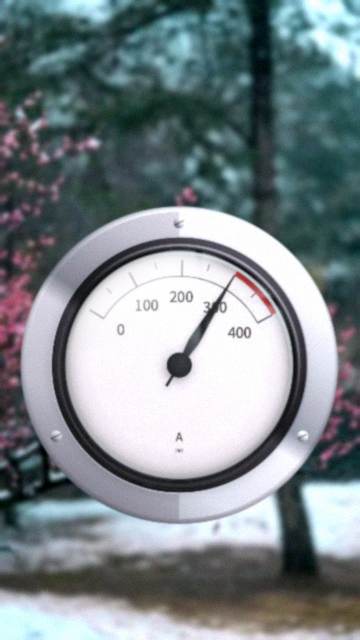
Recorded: 300 A
